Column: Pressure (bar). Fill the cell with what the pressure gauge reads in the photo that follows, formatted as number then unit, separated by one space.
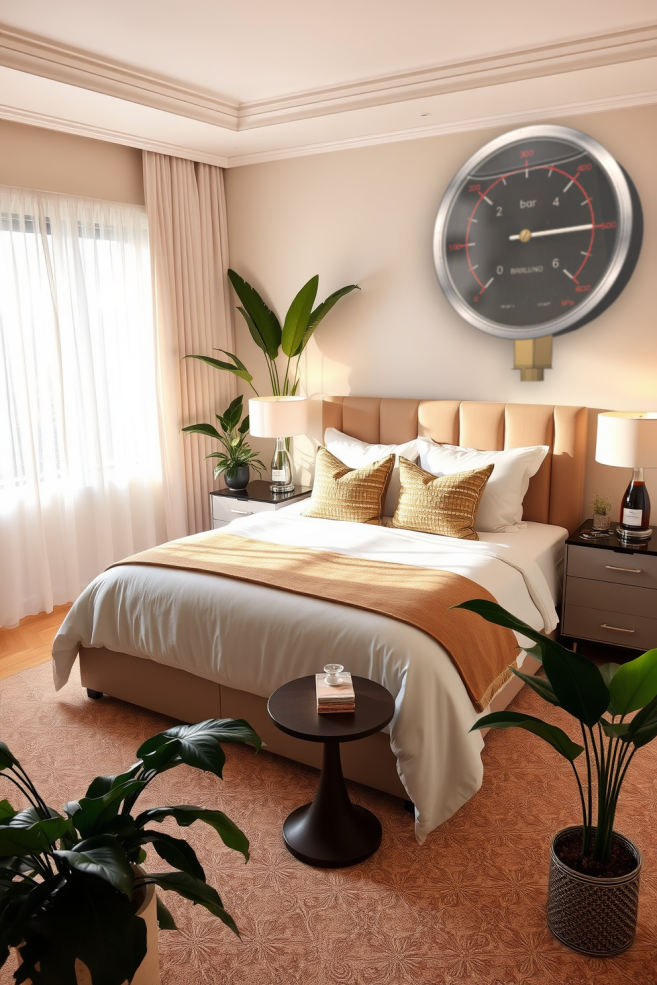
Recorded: 5 bar
